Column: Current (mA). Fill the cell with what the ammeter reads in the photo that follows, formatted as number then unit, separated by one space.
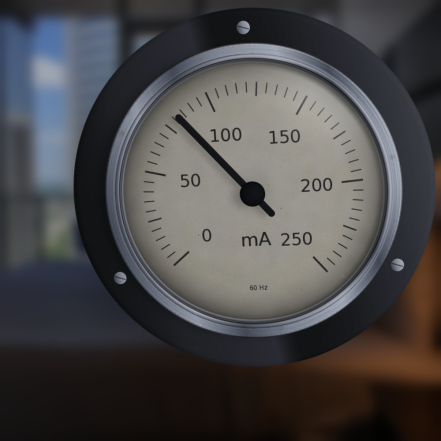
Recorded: 82.5 mA
